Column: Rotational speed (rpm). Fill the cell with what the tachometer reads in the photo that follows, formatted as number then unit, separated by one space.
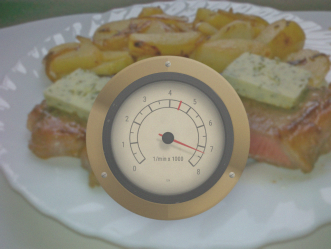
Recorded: 7250 rpm
